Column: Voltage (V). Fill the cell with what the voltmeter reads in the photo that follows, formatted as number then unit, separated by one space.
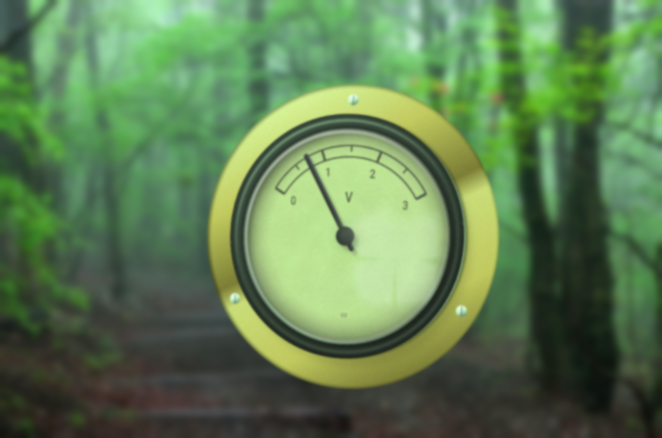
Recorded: 0.75 V
